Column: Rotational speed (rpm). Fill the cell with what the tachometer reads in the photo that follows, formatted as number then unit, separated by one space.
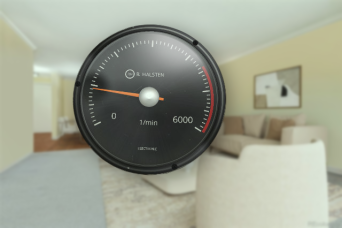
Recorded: 900 rpm
